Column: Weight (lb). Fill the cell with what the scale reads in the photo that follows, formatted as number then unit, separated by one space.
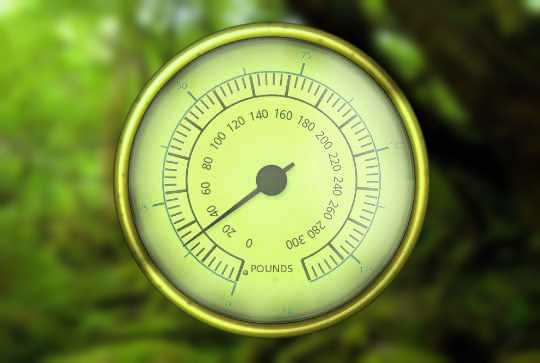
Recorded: 32 lb
